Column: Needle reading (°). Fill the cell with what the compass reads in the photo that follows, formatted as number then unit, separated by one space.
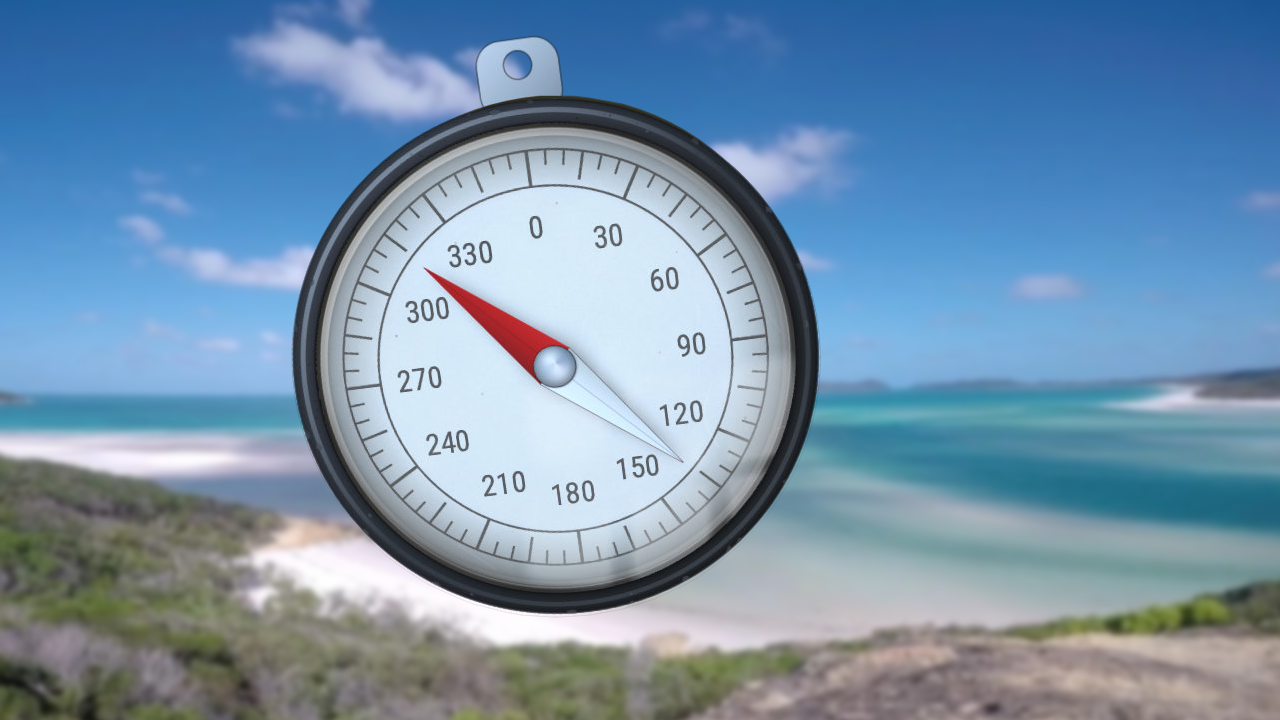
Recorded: 315 °
